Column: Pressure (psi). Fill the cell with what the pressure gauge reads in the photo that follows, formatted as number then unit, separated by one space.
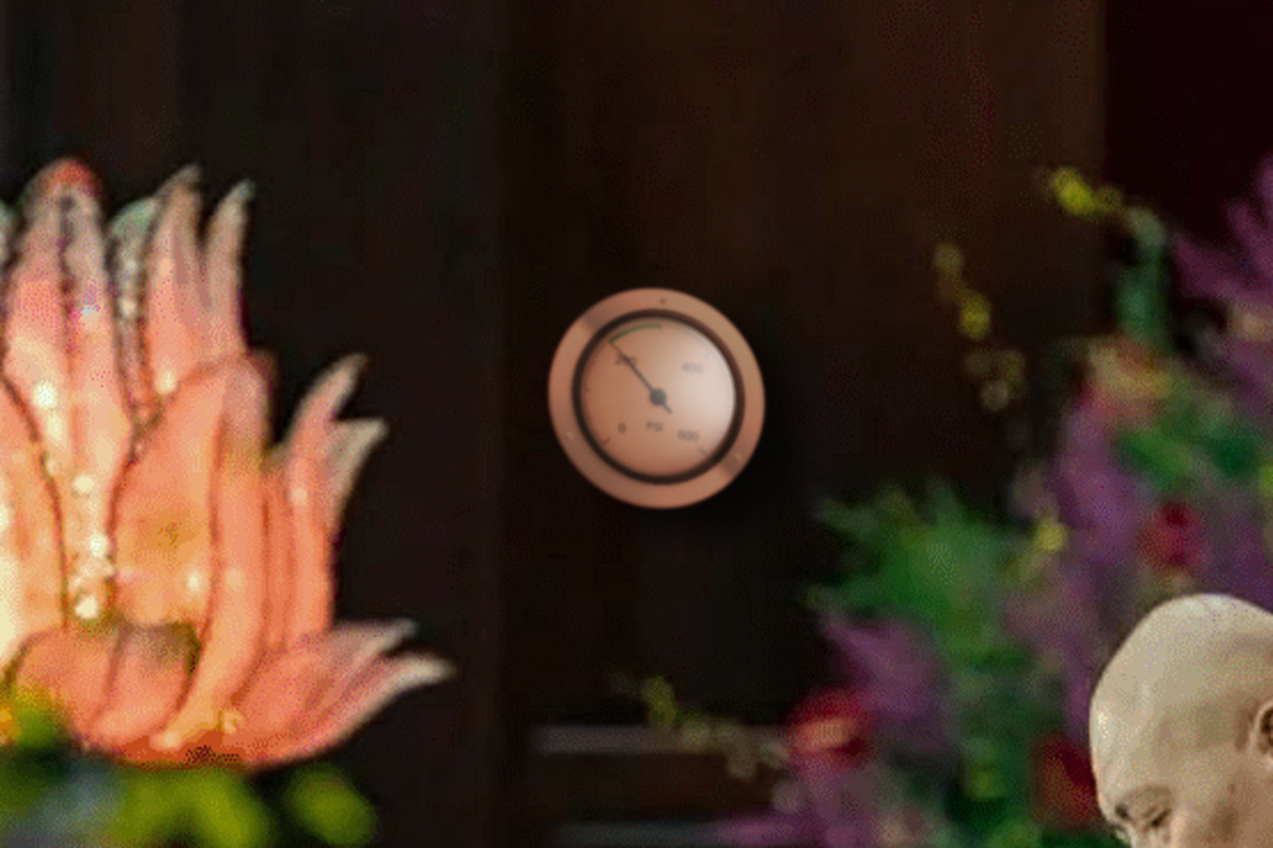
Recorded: 200 psi
